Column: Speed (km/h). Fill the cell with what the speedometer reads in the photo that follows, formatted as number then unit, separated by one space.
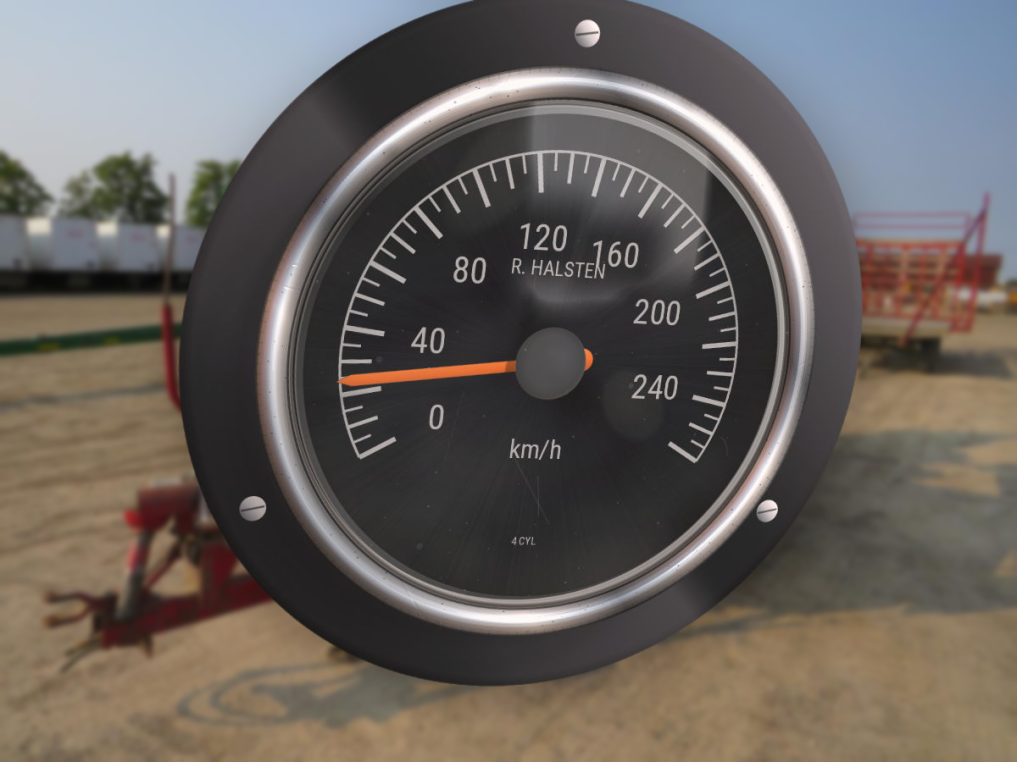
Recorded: 25 km/h
